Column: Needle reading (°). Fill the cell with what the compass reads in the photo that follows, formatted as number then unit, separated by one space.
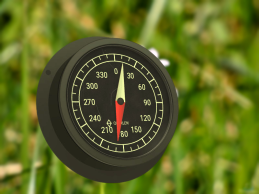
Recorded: 190 °
